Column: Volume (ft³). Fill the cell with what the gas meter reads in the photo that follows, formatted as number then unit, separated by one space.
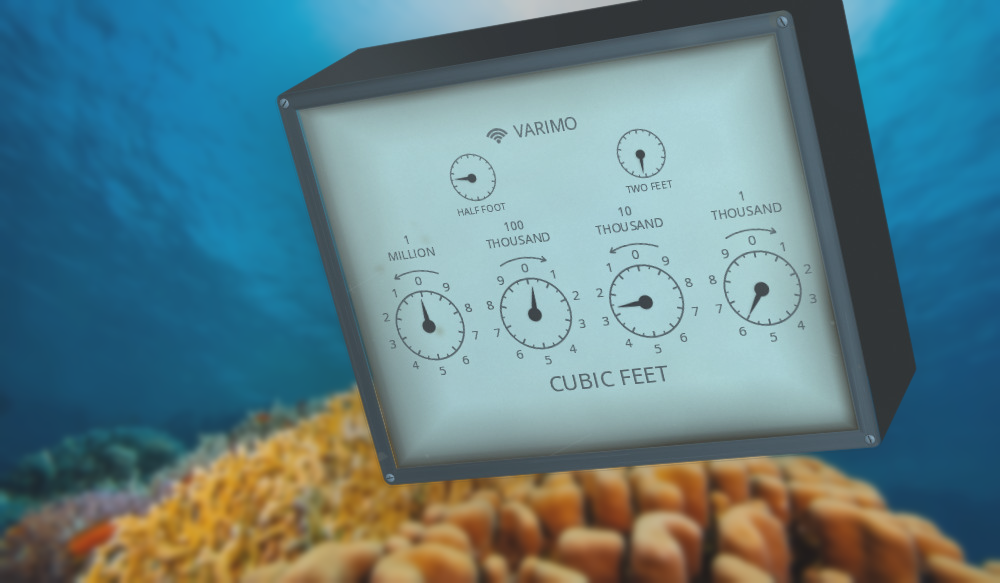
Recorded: 2600 ft³
